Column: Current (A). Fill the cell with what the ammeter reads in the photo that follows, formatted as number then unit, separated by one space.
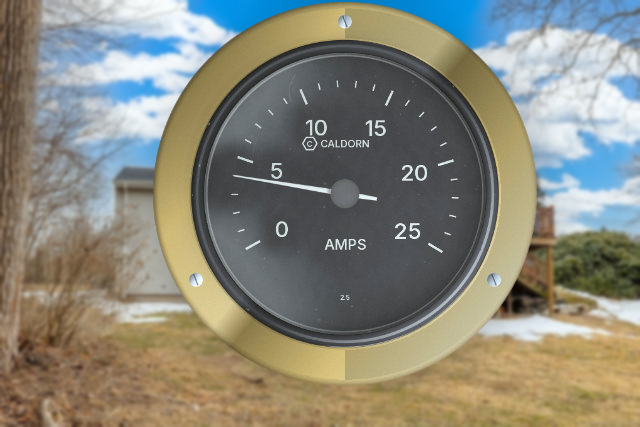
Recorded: 4 A
